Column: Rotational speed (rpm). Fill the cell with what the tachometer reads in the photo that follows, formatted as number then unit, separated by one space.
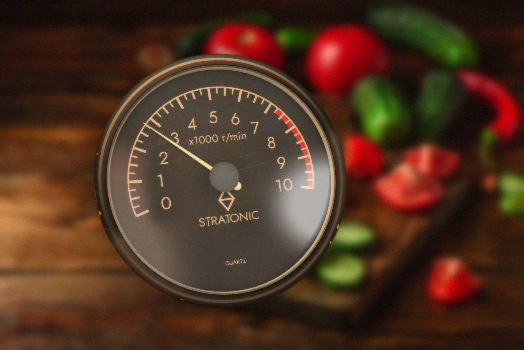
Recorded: 2750 rpm
